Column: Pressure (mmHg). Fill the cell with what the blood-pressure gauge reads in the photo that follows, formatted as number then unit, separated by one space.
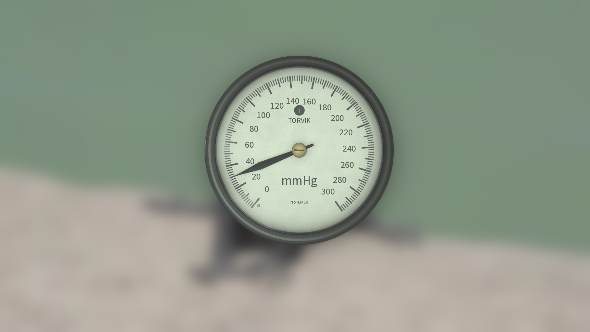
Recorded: 30 mmHg
